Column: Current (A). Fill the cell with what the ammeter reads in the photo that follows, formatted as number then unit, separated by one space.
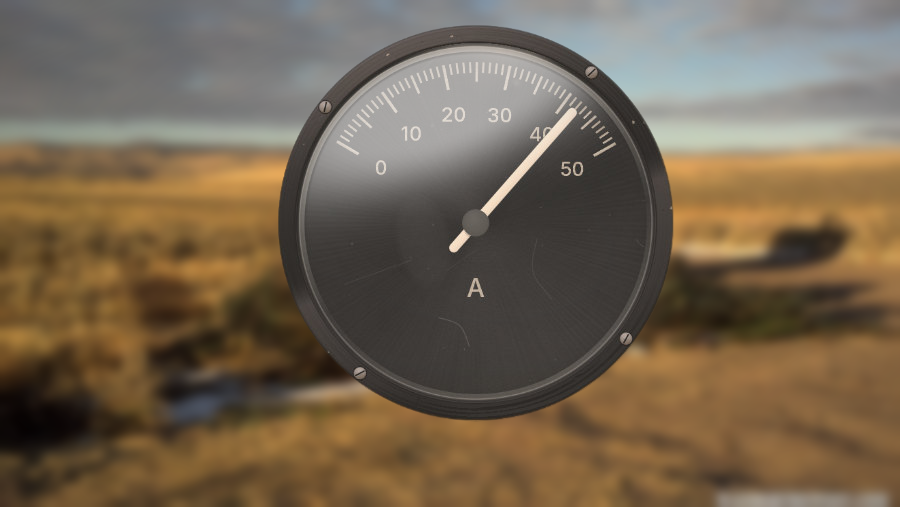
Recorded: 42 A
